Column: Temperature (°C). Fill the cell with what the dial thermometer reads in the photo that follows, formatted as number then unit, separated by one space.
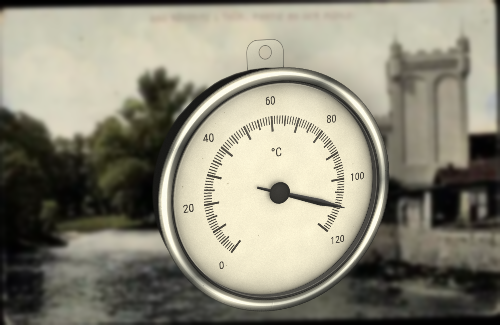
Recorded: 110 °C
